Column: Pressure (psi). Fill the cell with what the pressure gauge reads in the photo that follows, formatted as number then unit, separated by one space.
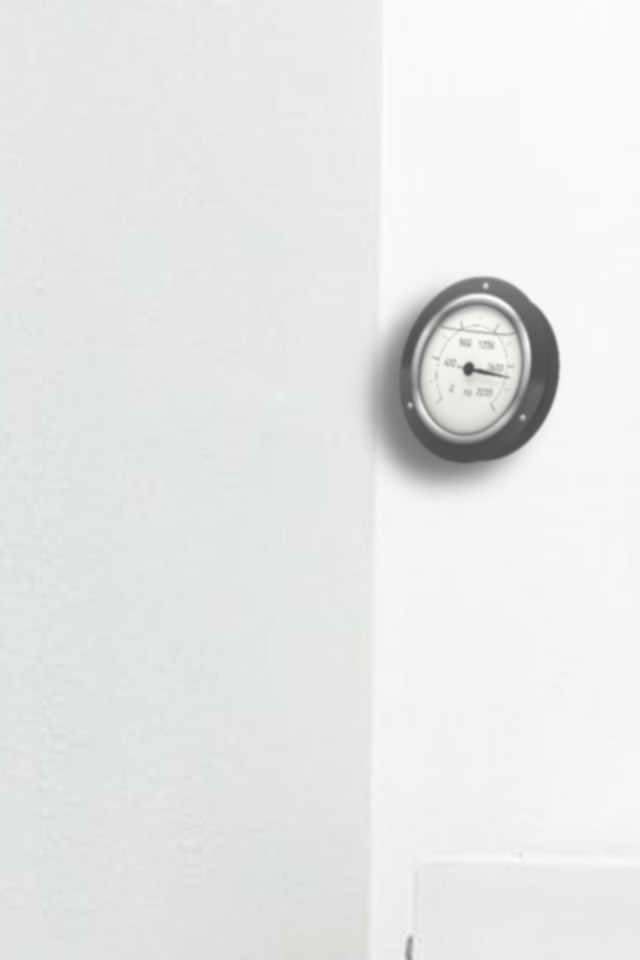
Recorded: 1700 psi
